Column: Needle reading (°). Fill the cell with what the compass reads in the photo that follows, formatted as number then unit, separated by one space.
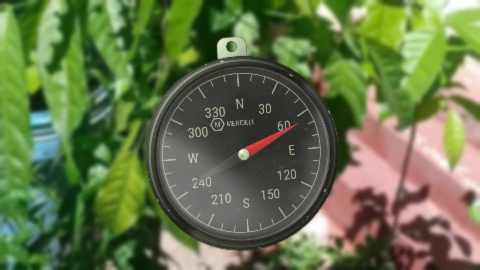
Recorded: 65 °
